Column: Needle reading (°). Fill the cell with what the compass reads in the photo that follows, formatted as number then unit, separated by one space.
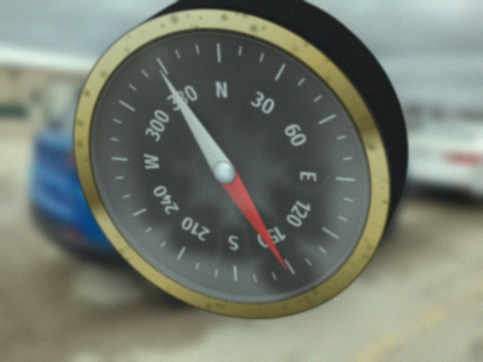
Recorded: 150 °
